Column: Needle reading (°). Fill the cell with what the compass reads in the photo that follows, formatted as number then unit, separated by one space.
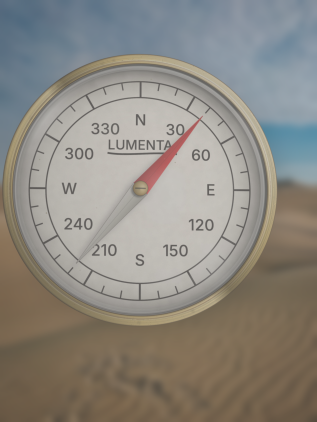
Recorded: 40 °
